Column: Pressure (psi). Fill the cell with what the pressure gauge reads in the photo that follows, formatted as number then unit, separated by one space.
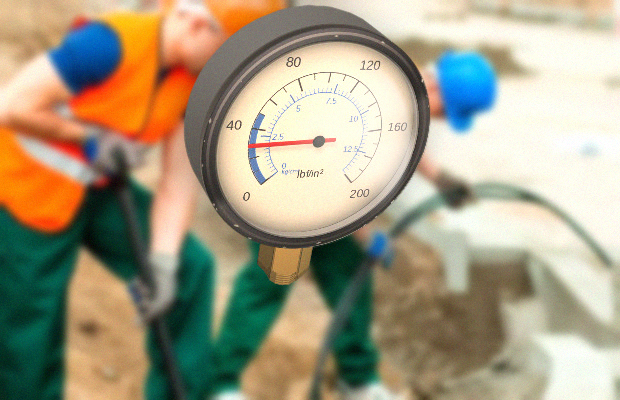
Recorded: 30 psi
